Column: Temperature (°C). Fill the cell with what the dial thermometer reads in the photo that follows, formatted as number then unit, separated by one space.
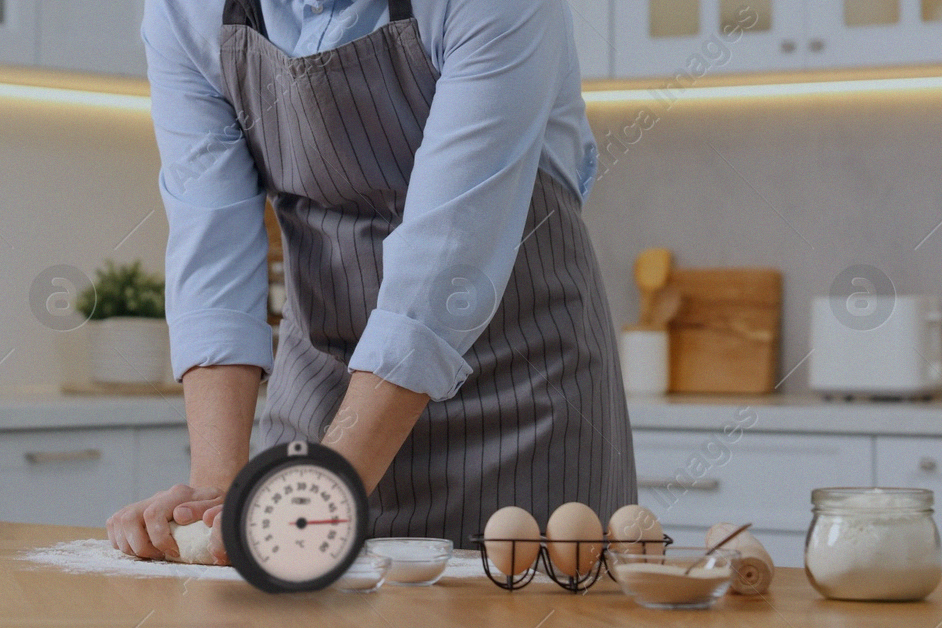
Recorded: 50 °C
